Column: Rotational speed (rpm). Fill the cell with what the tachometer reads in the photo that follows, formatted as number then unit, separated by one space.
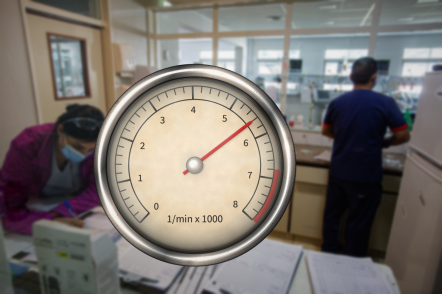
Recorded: 5600 rpm
